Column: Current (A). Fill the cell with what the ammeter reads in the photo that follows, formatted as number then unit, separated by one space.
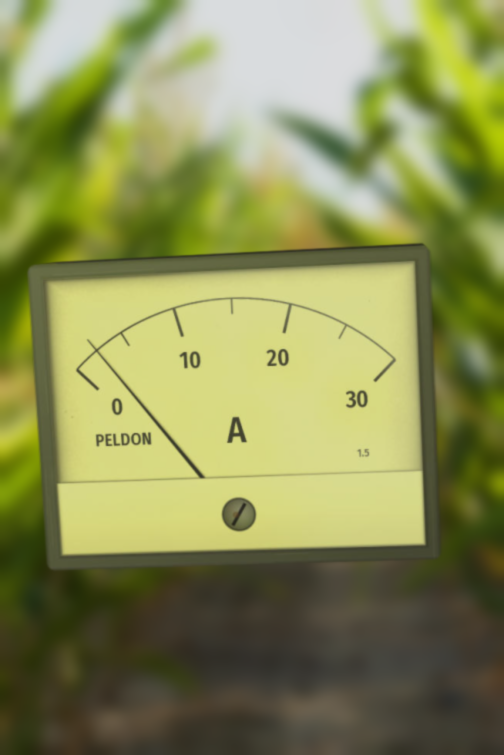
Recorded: 2.5 A
